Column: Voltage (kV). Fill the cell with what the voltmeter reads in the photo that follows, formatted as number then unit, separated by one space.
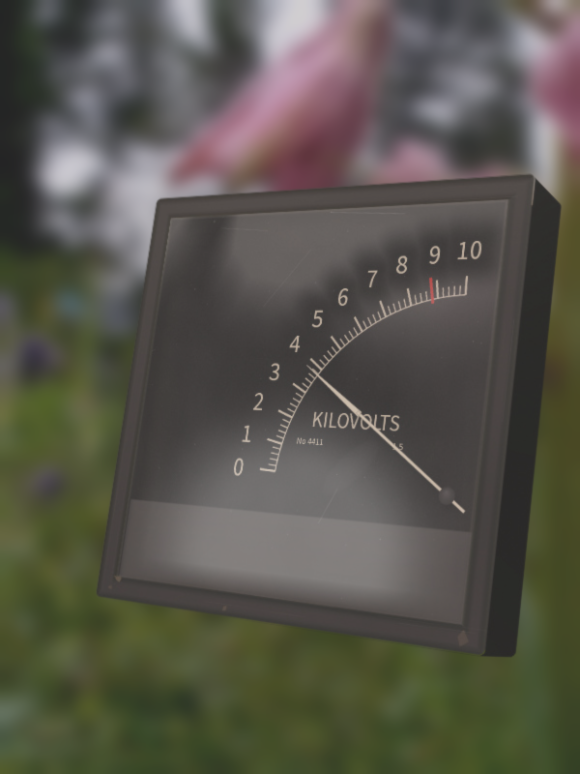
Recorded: 3.8 kV
